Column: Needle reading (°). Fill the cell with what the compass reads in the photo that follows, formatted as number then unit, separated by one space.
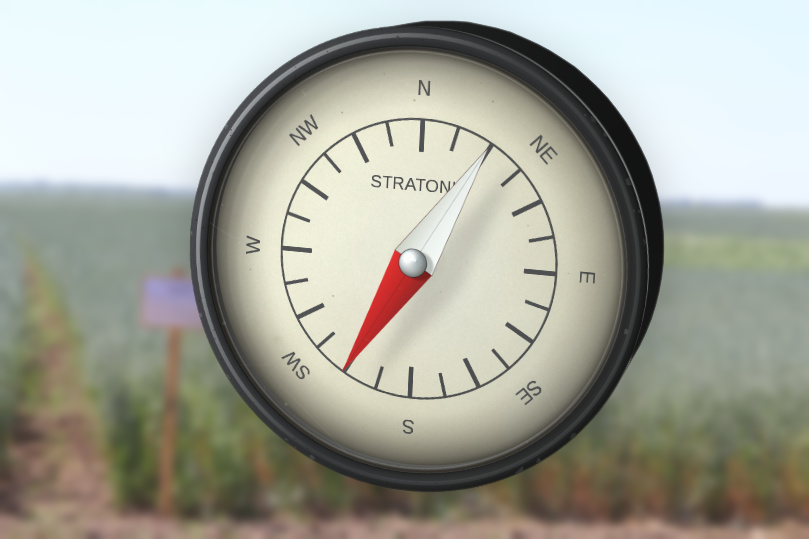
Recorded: 210 °
